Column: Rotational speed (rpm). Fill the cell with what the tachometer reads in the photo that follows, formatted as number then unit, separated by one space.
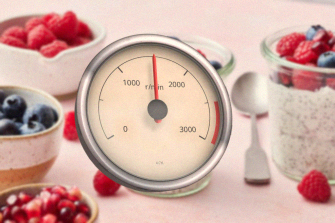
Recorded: 1500 rpm
